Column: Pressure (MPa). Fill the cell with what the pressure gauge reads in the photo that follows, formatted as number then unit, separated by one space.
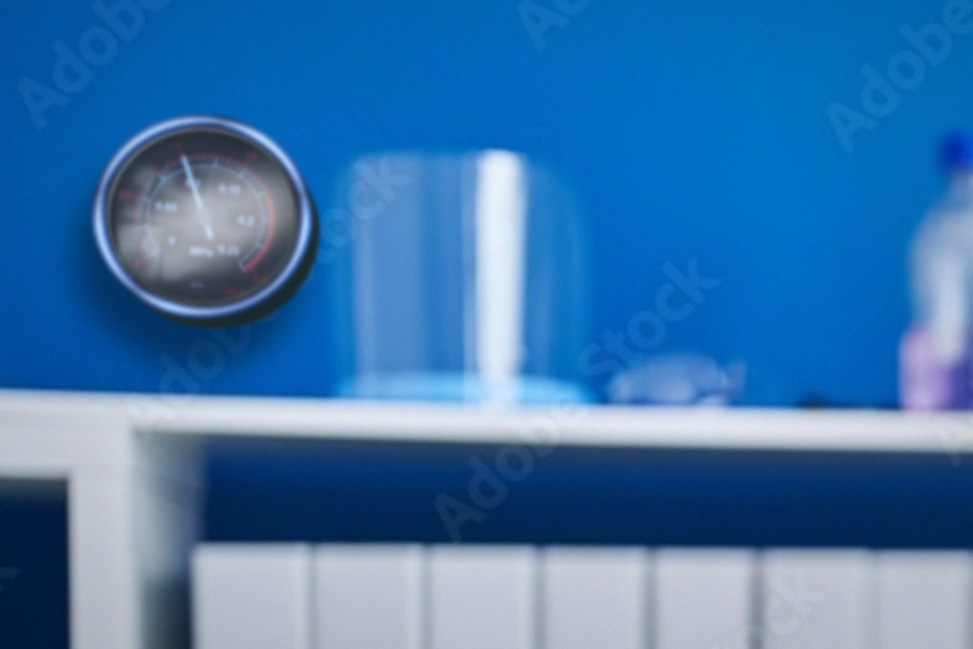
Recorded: 0.1 MPa
